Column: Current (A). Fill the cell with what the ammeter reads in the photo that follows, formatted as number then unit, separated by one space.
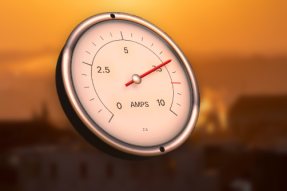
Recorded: 7.5 A
